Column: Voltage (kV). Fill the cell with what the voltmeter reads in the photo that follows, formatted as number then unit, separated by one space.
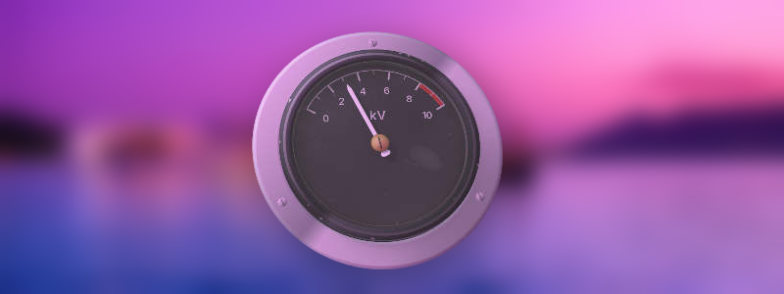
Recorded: 3 kV
